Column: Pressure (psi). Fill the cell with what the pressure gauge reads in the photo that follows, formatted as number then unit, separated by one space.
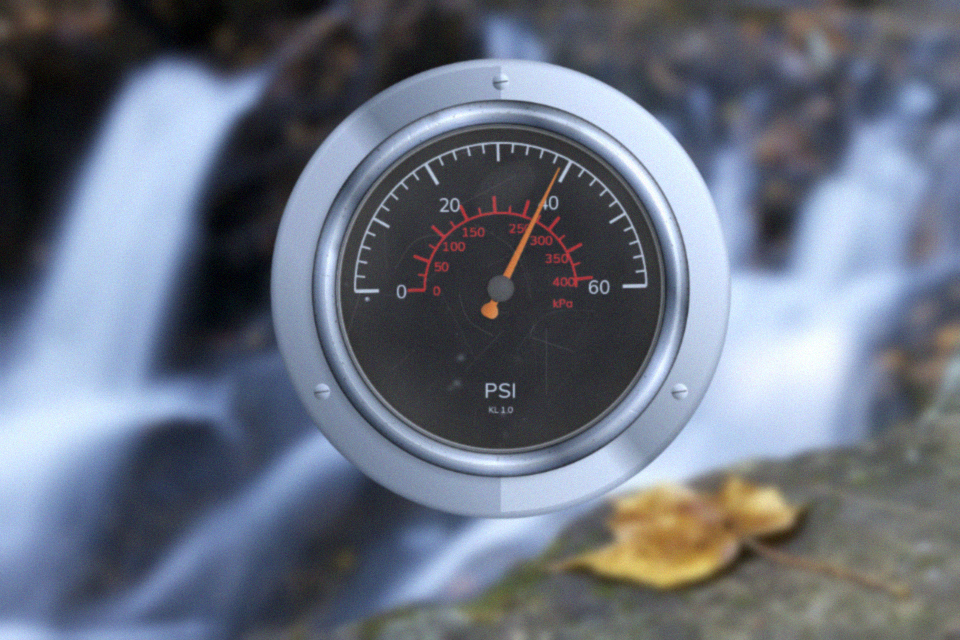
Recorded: 39 psi
